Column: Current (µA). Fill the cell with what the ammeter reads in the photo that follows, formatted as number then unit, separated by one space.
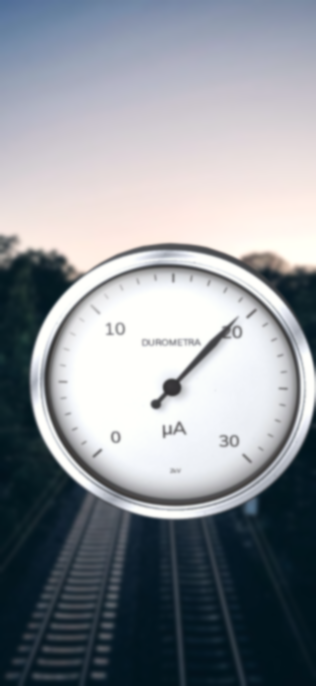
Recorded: 19.5 µA
